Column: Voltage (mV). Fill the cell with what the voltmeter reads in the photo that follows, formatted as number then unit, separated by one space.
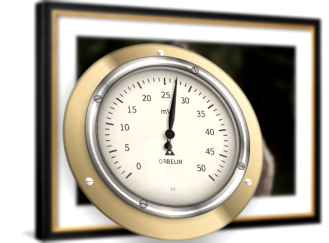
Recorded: 27 mV
